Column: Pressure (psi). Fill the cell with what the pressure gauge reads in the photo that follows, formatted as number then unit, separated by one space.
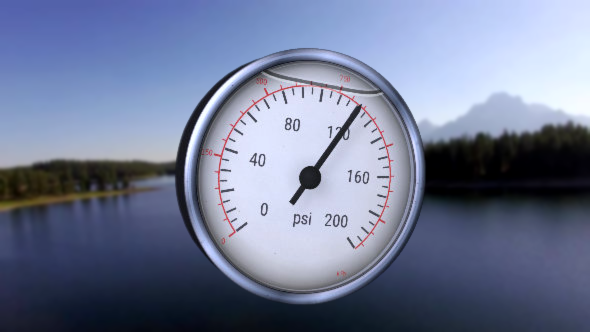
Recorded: 120 psi
